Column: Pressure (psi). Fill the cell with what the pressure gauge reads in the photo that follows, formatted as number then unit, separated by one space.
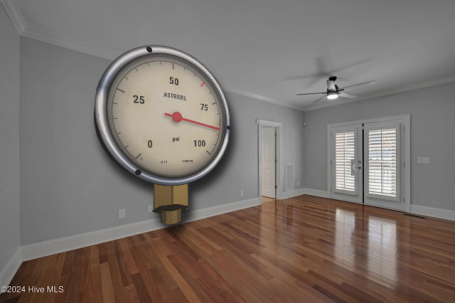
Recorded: 87.5 psi
